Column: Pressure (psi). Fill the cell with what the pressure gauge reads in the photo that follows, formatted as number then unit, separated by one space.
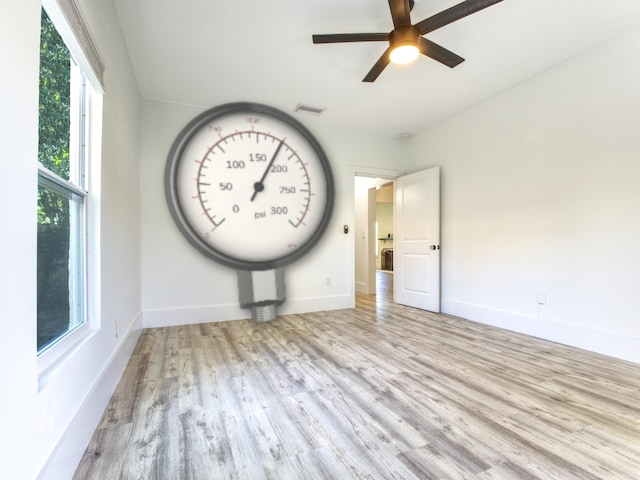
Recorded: 180 psi
